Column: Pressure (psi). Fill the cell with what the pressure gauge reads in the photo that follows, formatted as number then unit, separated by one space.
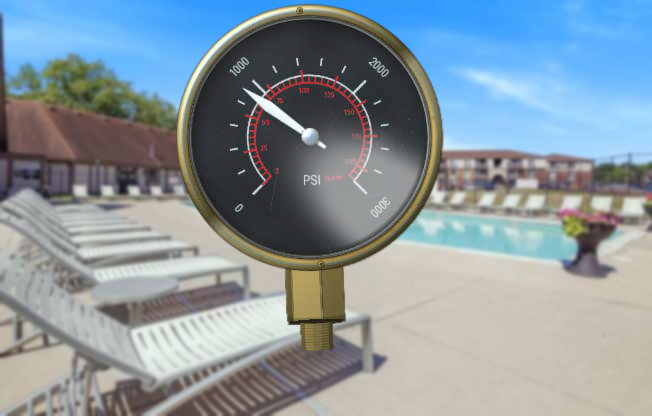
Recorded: 900 psi
